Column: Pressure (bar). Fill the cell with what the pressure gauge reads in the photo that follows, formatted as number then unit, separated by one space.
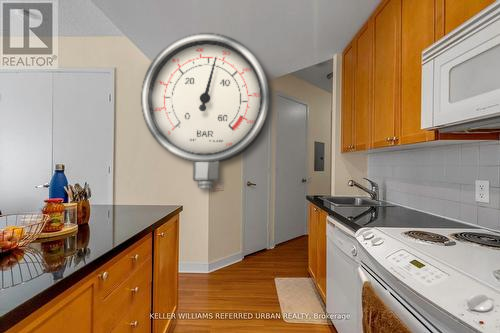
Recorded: 32.5 bar
